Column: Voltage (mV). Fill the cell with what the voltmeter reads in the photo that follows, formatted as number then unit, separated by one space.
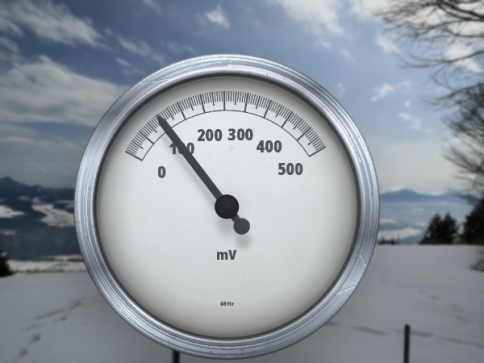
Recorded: 100 mV
